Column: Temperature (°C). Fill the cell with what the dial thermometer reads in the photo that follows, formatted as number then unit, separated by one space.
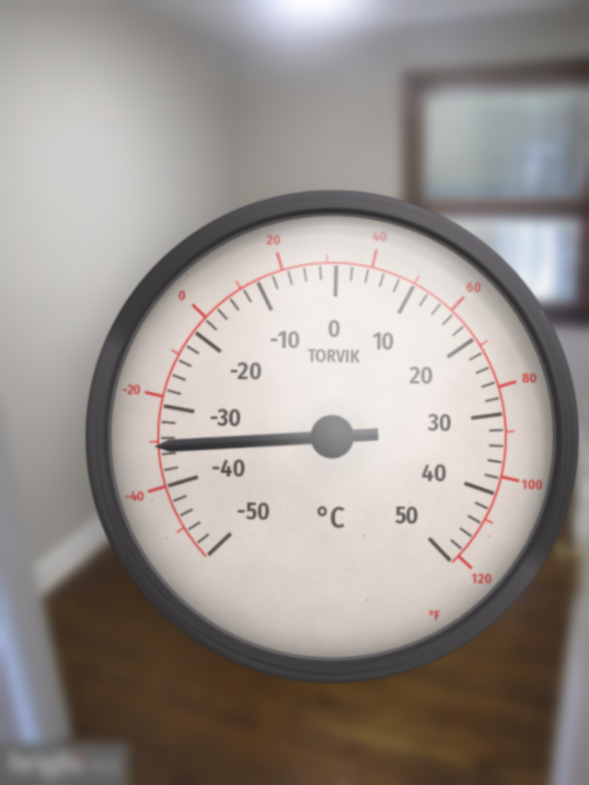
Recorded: -35 °C
